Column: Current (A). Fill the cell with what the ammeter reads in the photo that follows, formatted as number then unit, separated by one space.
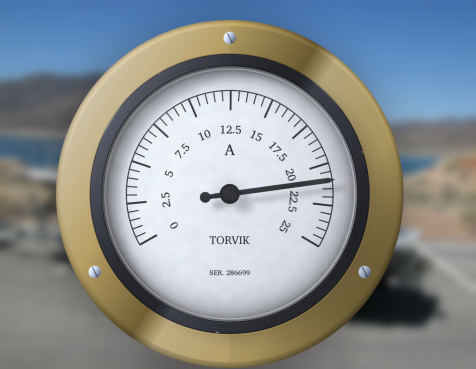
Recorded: 21 A
